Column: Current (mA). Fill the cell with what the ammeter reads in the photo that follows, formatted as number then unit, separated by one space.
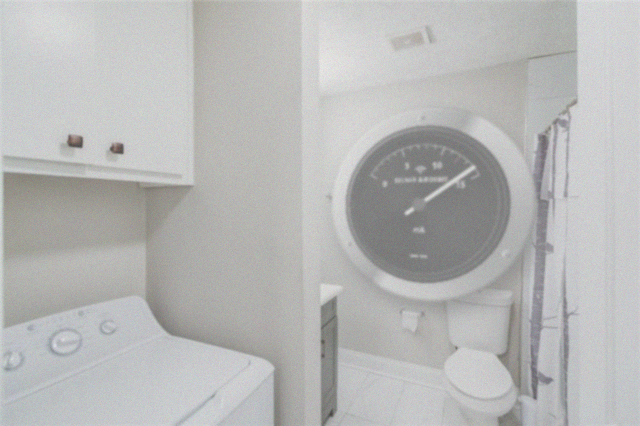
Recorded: 14 mA
